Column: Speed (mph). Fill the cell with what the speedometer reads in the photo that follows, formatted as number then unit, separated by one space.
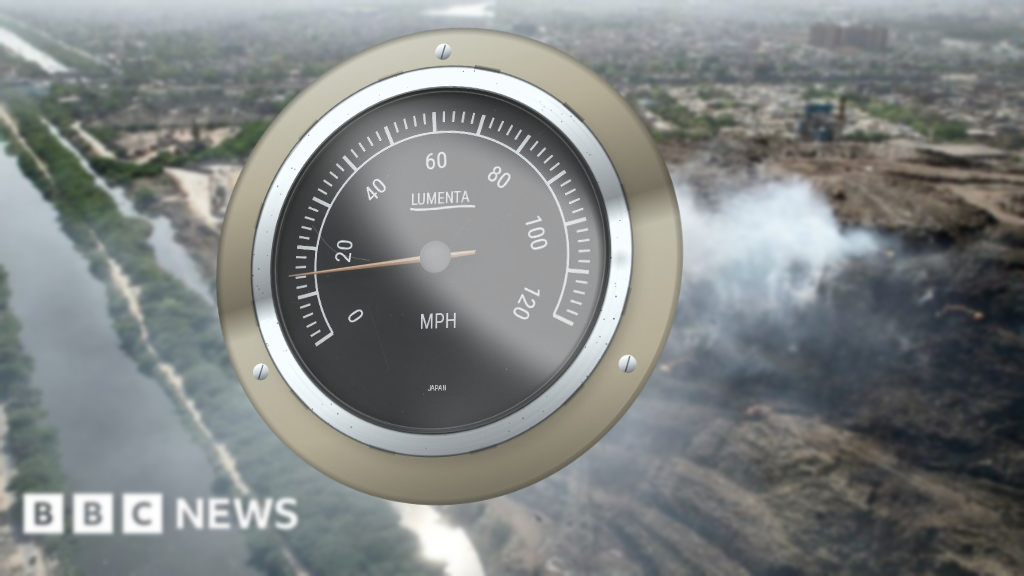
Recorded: 14 mph
